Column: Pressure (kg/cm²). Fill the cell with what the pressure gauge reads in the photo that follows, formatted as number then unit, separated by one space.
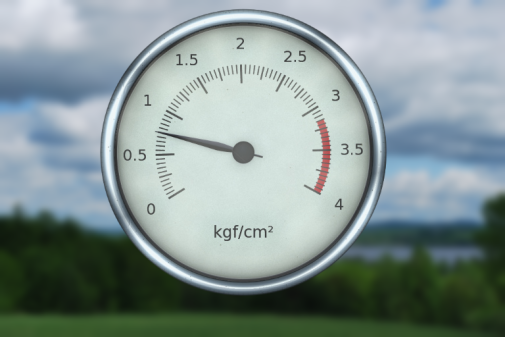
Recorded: 0.75 kg/cm²
